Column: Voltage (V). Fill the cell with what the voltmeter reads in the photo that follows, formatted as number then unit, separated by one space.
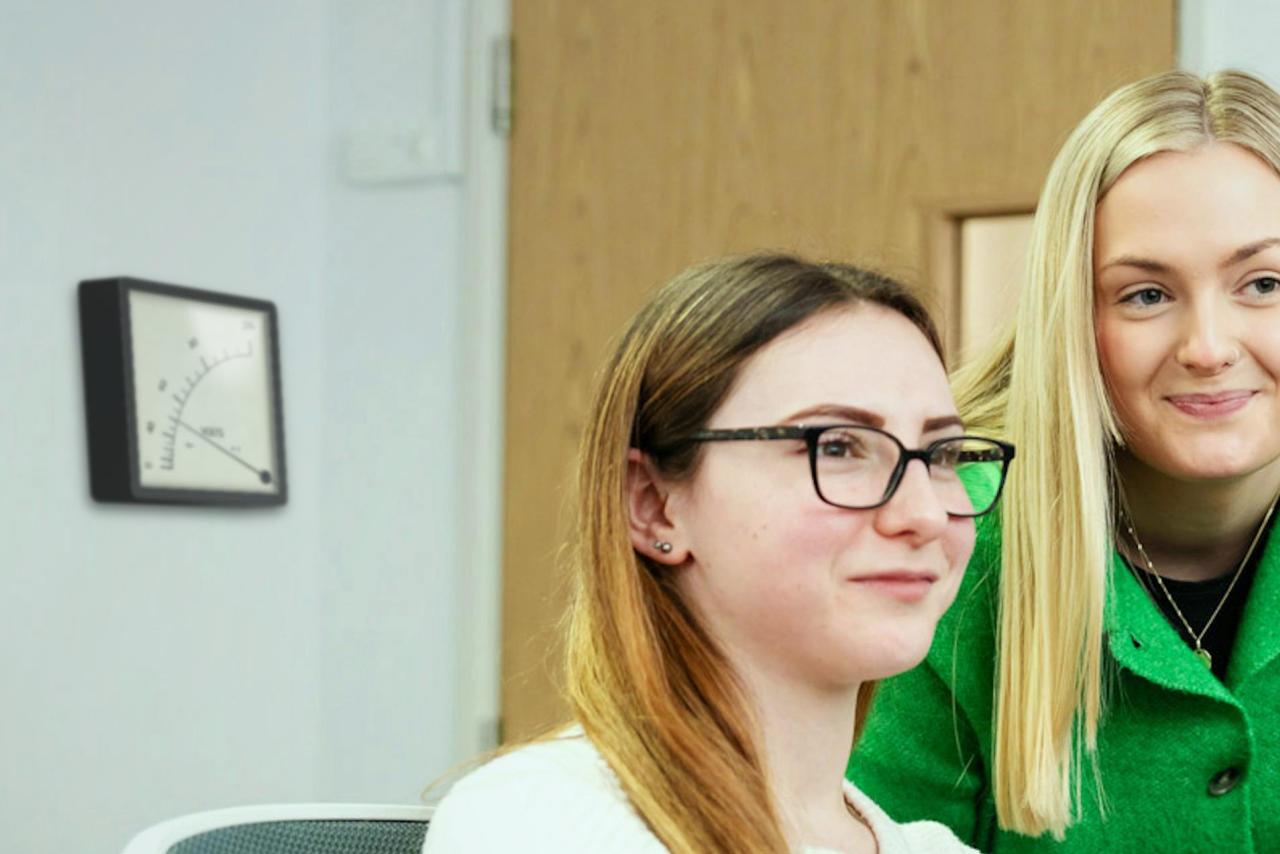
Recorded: 50 V
